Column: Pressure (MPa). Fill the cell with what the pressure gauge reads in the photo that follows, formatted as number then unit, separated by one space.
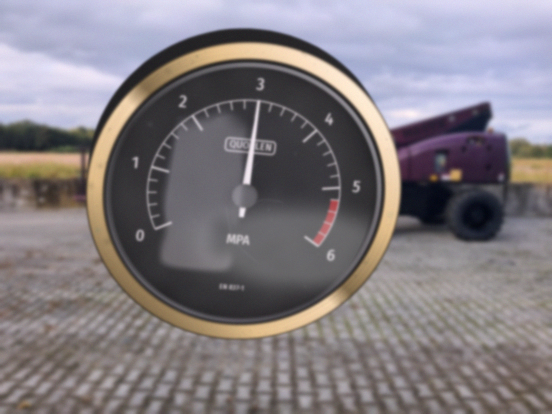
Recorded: 3 MPa
